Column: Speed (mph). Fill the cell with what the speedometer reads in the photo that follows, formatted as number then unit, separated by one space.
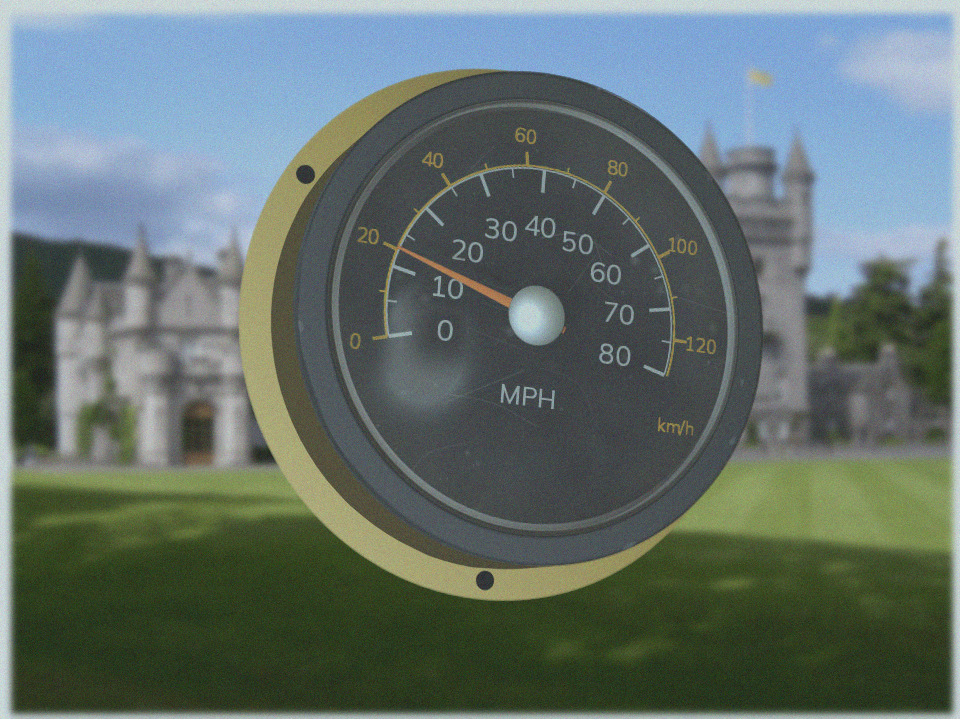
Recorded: 12.5 mph
